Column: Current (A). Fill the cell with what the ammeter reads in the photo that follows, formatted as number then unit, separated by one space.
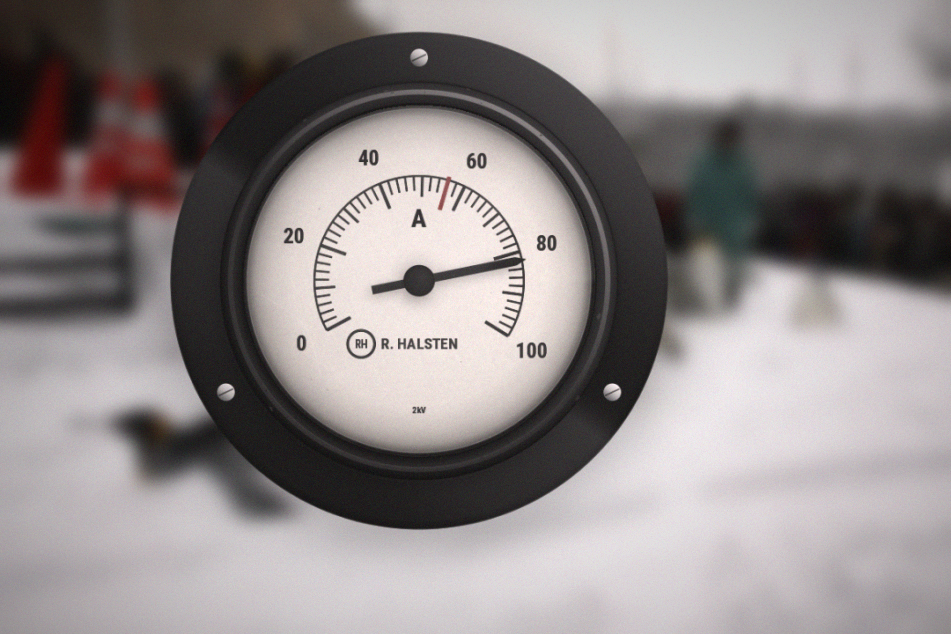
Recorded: 82 A
